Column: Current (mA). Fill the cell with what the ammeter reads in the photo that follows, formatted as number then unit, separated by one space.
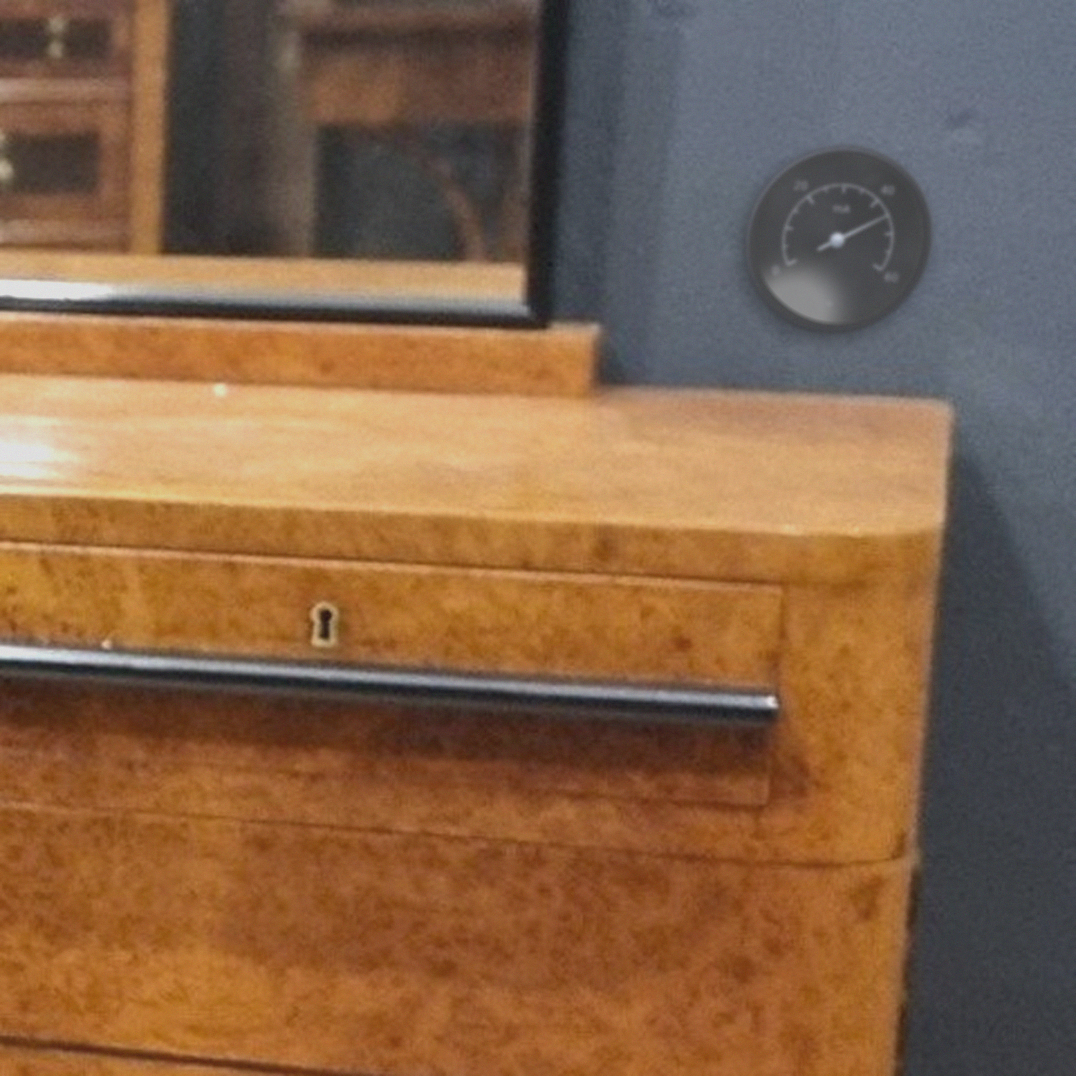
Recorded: 45 mA
